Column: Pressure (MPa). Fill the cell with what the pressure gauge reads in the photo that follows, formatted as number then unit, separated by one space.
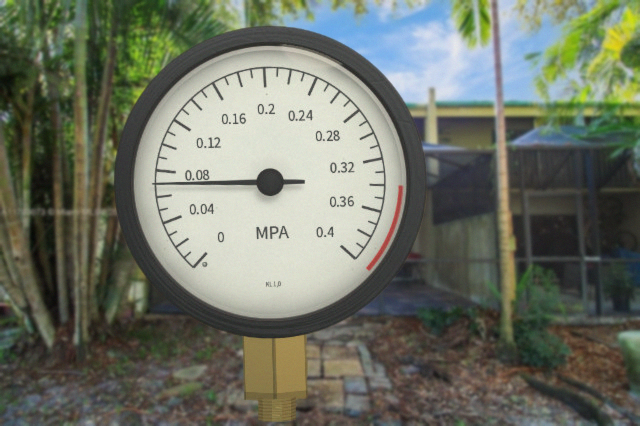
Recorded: 0.07 MPa
